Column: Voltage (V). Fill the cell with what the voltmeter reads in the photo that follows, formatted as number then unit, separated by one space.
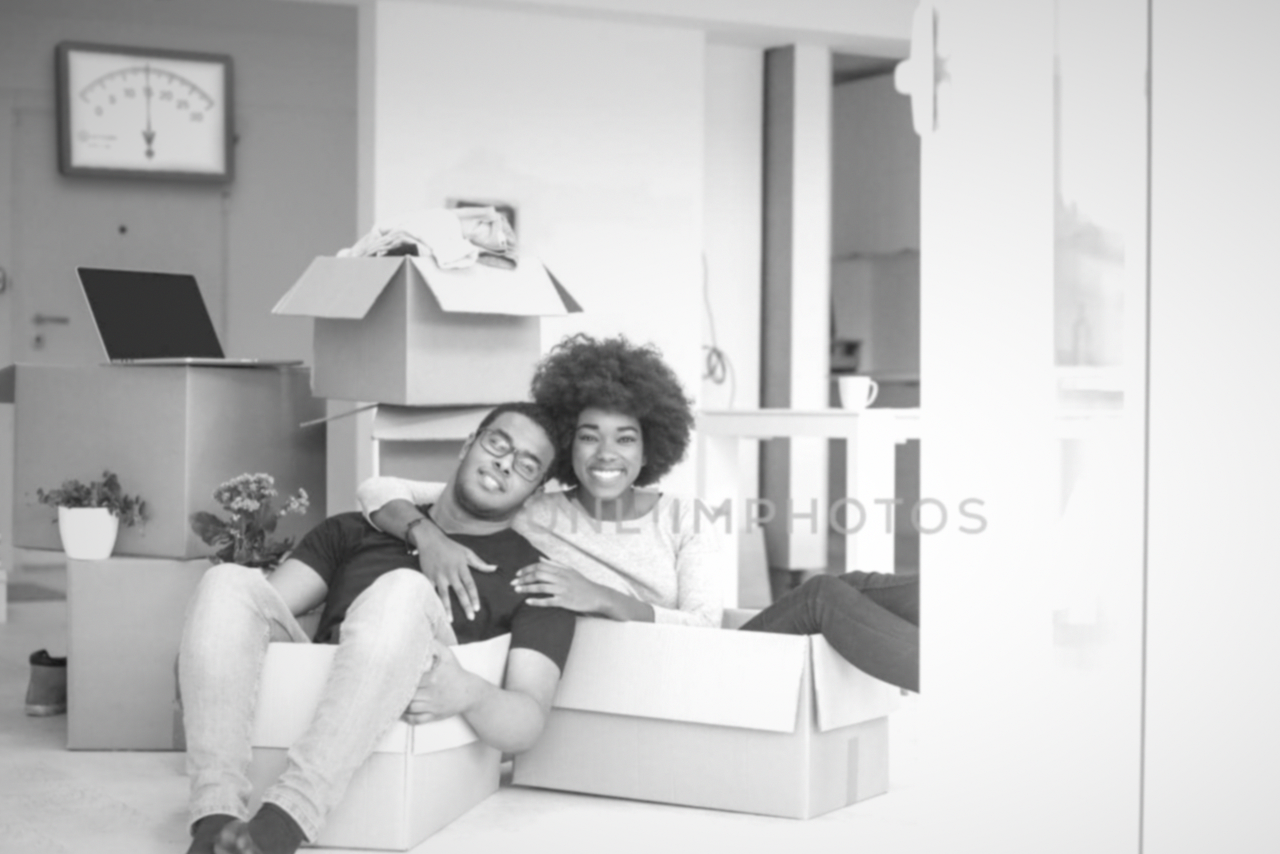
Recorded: 15 V
